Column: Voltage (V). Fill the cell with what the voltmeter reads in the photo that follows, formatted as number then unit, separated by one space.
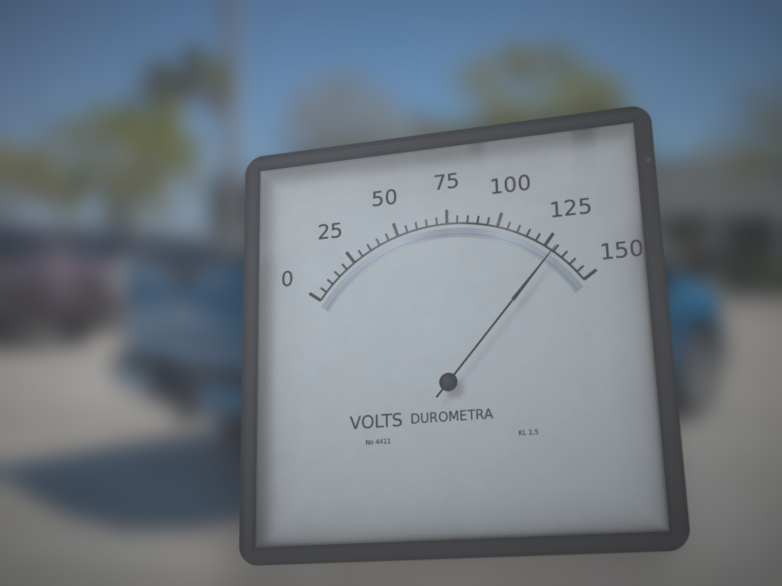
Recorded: 130 V
